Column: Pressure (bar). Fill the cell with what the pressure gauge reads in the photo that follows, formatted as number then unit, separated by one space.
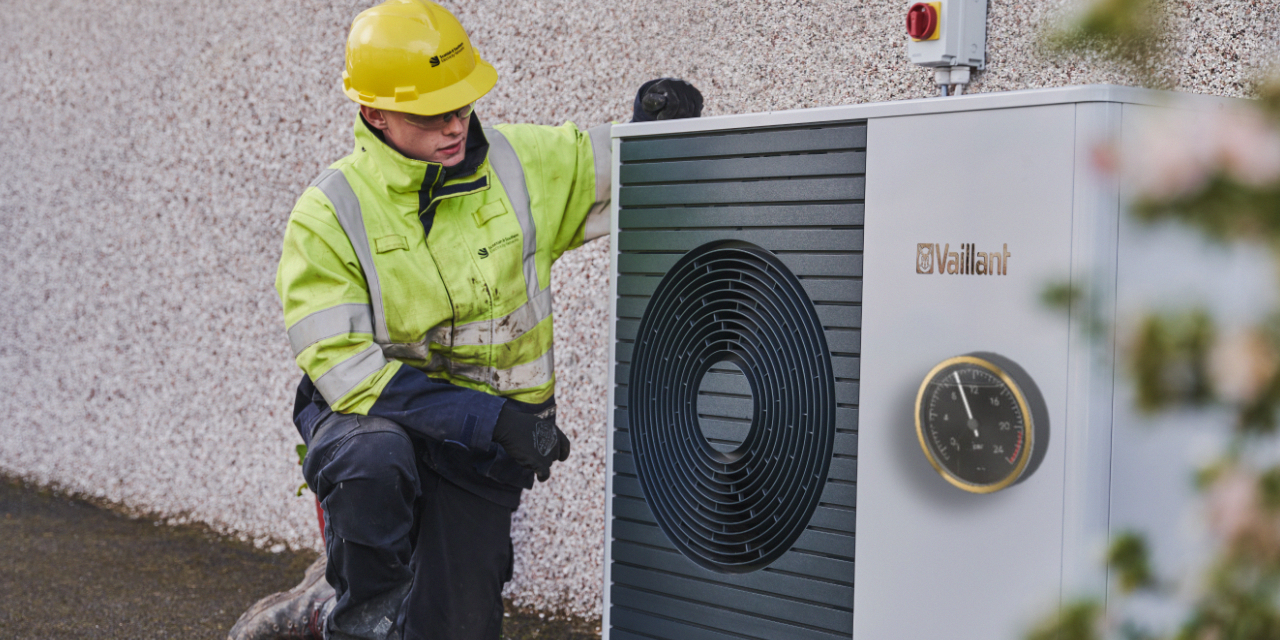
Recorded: 10 bar
